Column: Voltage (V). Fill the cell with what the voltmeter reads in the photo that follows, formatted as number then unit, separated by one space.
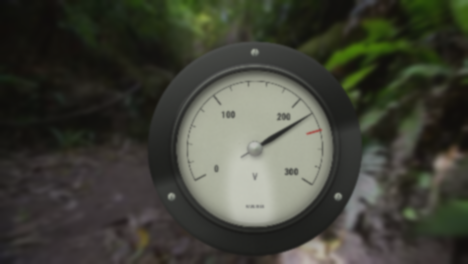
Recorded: 220 V
